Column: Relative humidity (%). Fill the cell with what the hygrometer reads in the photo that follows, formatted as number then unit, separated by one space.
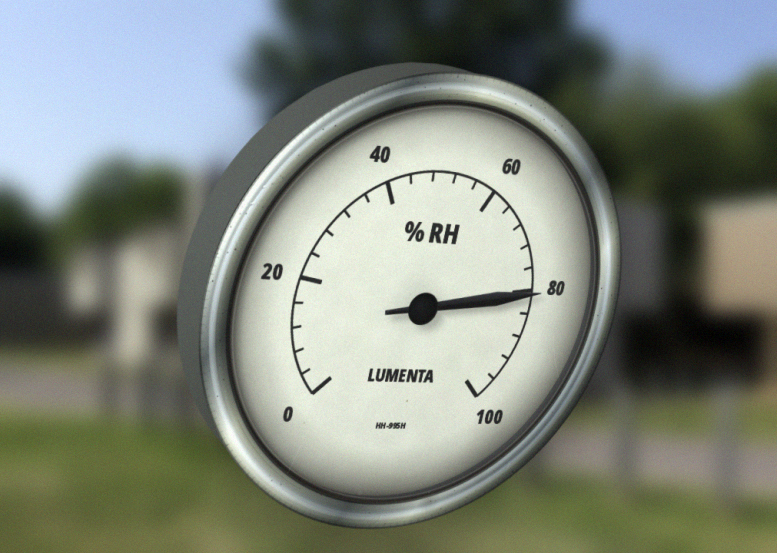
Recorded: 80 %
